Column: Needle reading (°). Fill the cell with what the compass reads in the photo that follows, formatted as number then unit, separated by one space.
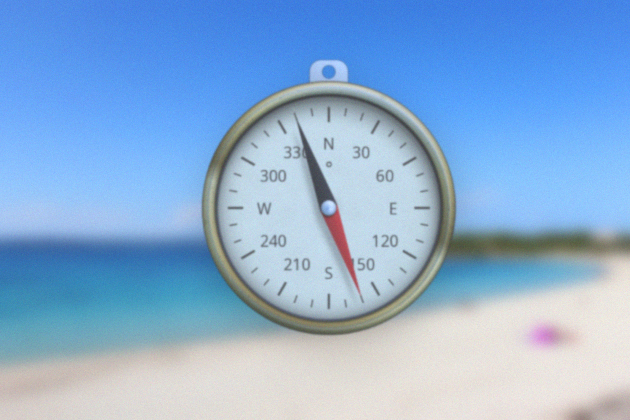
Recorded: 160 °
